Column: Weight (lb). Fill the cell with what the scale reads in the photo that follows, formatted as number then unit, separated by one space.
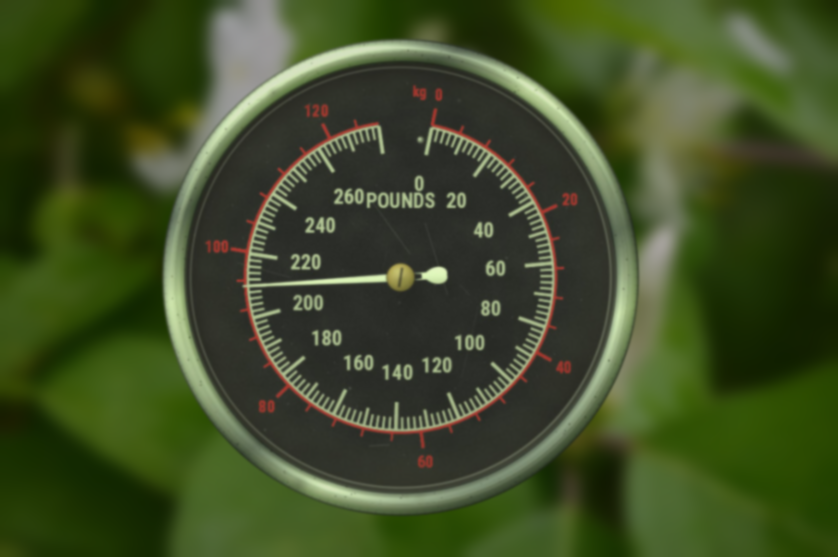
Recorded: 210 lb
